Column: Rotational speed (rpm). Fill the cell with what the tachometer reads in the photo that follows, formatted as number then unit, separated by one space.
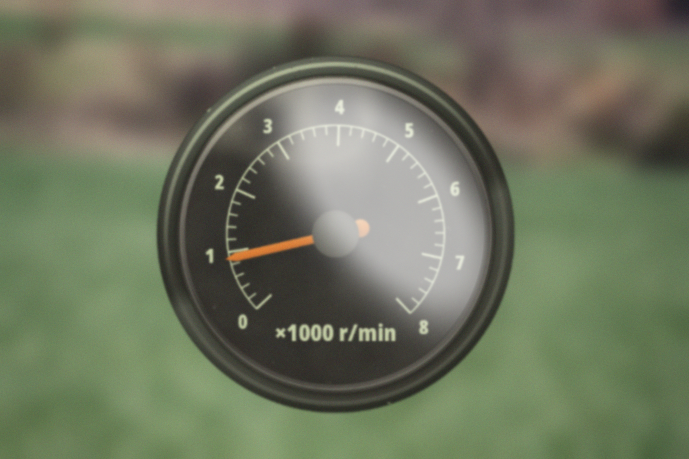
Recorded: 900 rpm
